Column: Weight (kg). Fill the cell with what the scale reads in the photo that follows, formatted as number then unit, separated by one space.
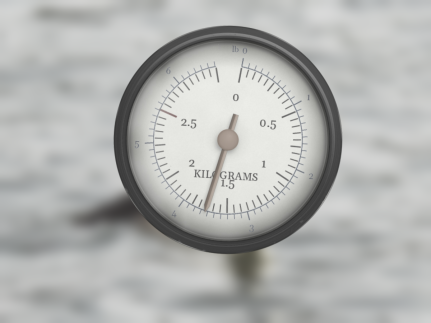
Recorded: 1.65 kg
